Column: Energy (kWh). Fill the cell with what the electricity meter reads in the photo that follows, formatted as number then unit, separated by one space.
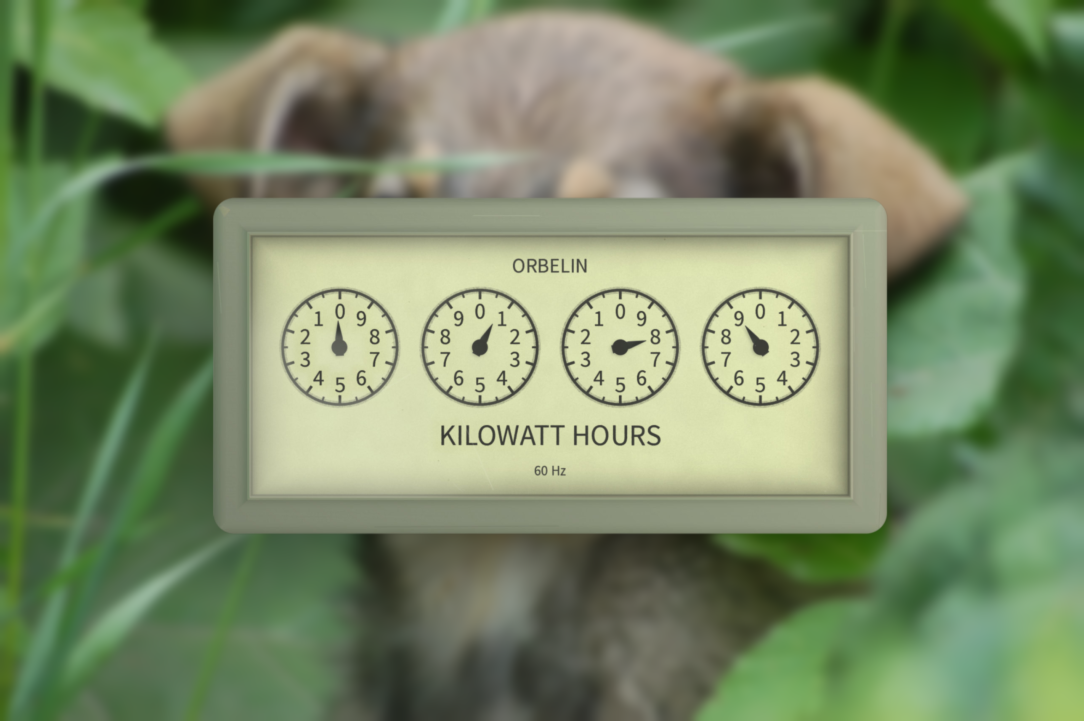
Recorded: 79 kWh
